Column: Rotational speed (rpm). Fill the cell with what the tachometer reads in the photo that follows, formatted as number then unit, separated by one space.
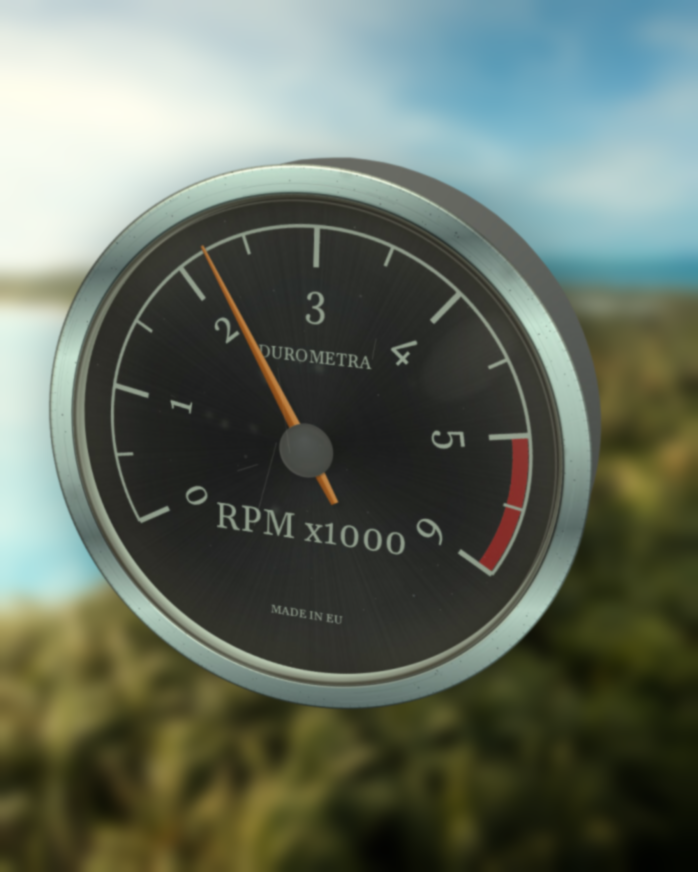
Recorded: 2250 rpm
